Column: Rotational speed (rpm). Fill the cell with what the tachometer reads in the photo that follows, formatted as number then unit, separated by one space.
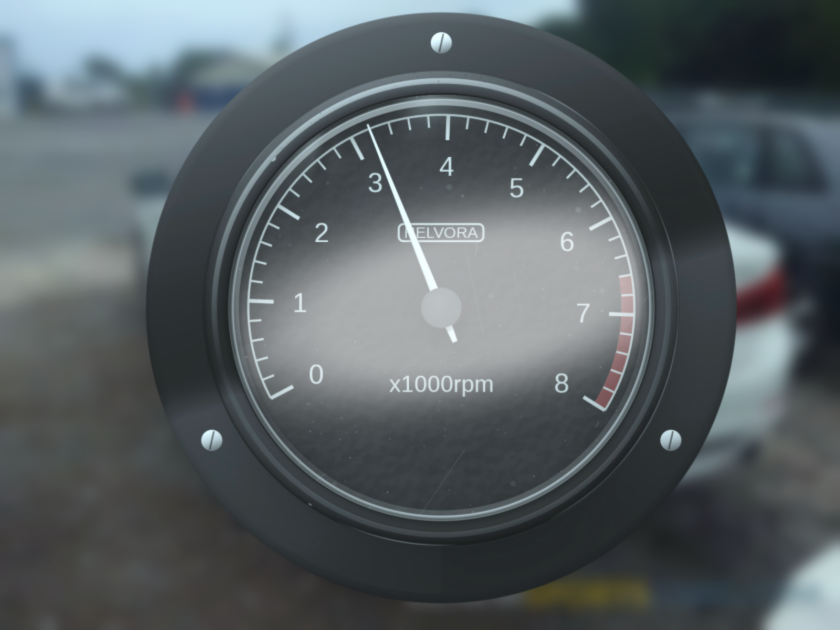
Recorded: 3200 rpm
